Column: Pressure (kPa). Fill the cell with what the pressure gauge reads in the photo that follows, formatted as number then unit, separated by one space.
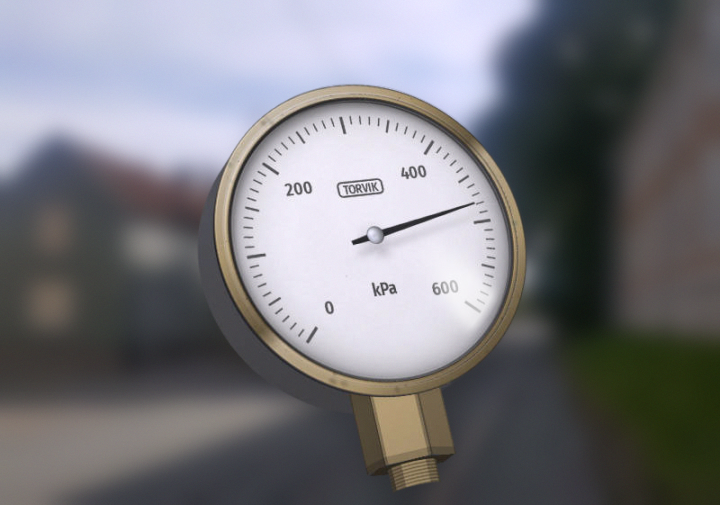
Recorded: 480 kPa
